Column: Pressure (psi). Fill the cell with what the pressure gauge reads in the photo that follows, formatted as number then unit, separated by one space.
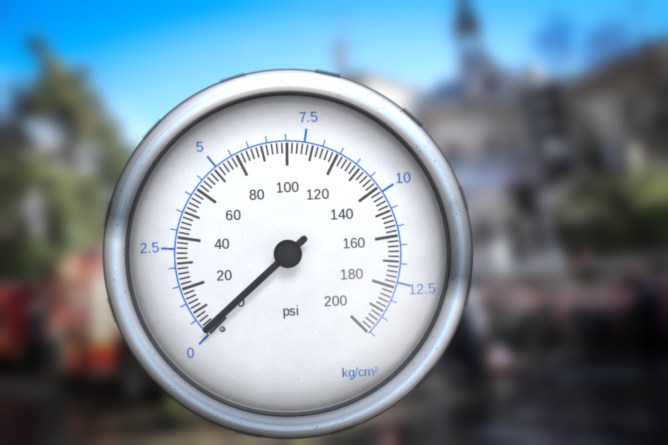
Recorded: 2 psi
